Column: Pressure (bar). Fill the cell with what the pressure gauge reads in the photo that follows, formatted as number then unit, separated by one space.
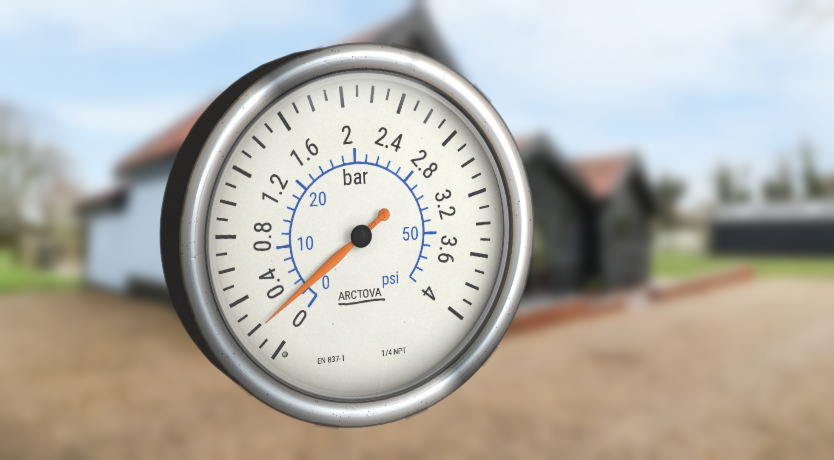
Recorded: 0.2 bar
